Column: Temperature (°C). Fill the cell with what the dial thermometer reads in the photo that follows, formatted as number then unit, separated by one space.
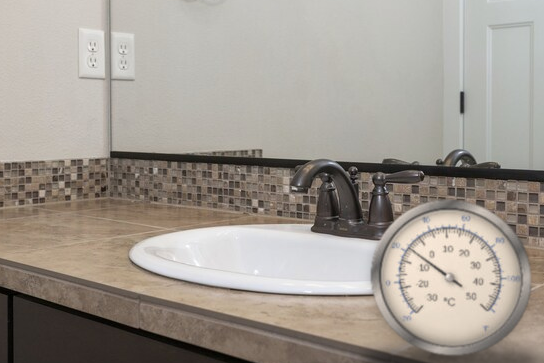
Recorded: -5 °C
